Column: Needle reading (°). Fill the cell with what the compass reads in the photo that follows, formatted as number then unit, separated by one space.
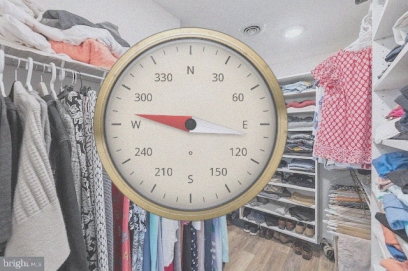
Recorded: 280 °
